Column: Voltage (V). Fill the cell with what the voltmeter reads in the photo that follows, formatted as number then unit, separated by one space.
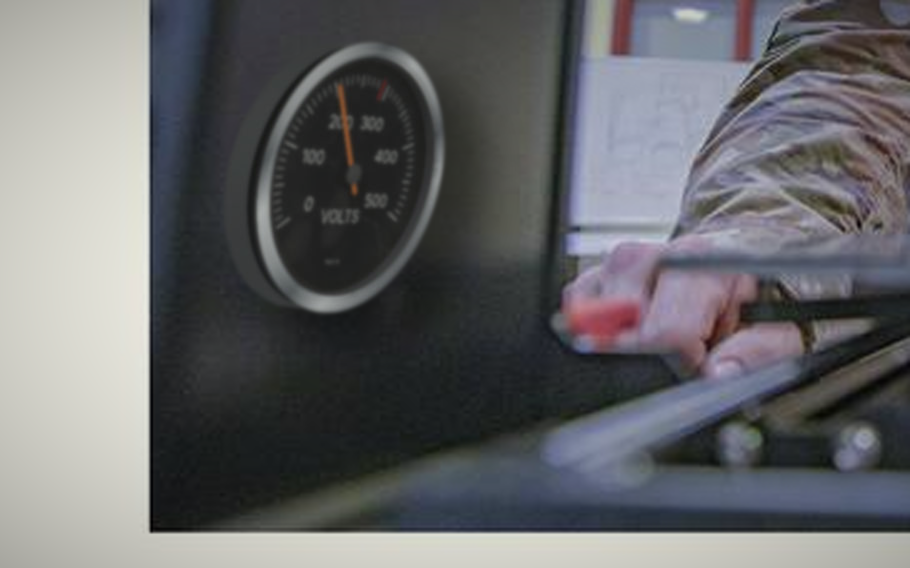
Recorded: 200 V
